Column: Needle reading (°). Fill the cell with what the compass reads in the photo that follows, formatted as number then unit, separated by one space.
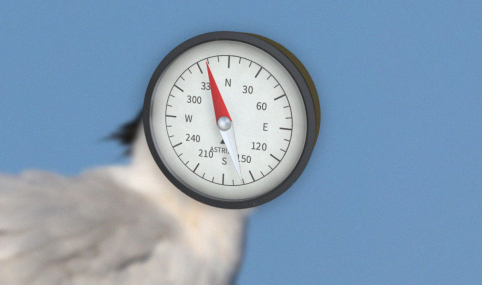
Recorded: 340 °
